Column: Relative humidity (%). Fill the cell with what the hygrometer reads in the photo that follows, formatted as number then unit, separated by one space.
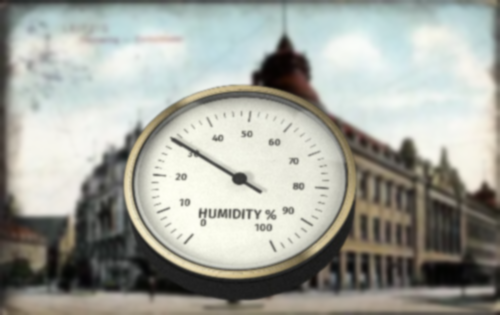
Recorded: 30 %
